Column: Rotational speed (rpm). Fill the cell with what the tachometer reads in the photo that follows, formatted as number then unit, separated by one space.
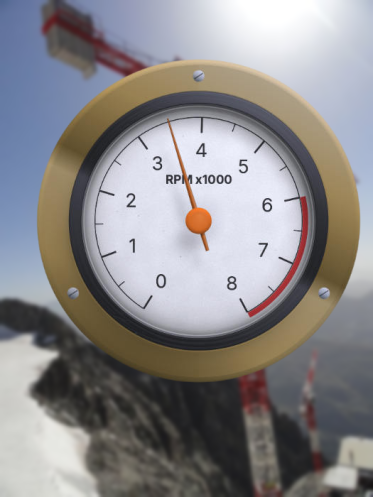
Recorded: 3500 rpm
